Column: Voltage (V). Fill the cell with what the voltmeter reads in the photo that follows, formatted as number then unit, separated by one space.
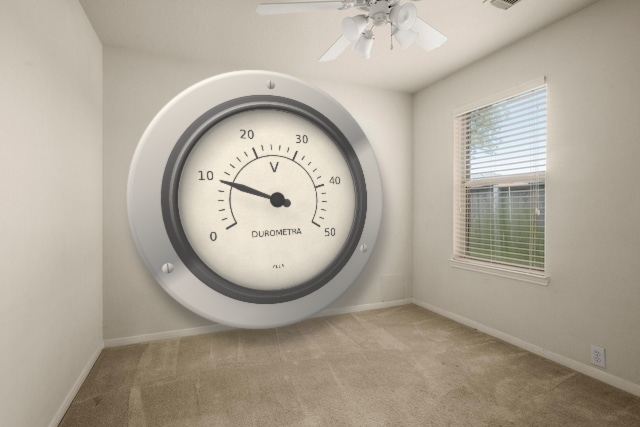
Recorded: 10 V
